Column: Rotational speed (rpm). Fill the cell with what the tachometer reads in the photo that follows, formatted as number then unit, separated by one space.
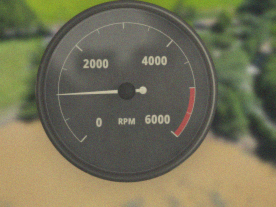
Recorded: 1000 rpm
